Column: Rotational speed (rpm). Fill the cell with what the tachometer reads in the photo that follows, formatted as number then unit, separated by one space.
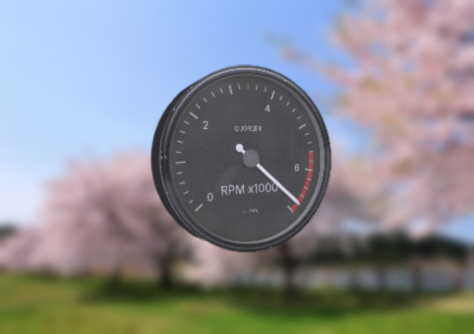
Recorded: 6800 rpm
